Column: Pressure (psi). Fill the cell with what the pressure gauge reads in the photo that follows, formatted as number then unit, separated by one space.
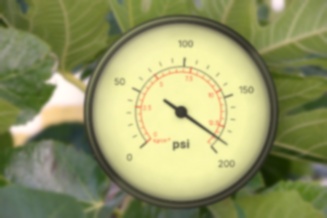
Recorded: 190 psi
